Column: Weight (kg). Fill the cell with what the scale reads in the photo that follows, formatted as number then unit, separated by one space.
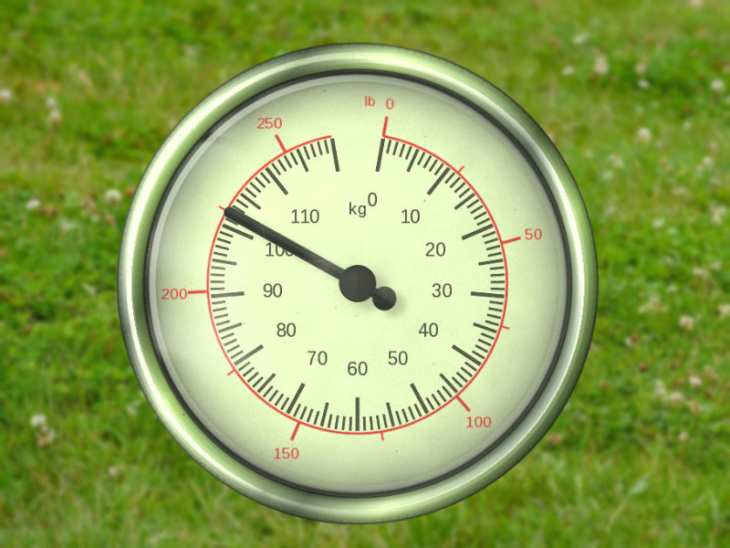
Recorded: 102 kg
